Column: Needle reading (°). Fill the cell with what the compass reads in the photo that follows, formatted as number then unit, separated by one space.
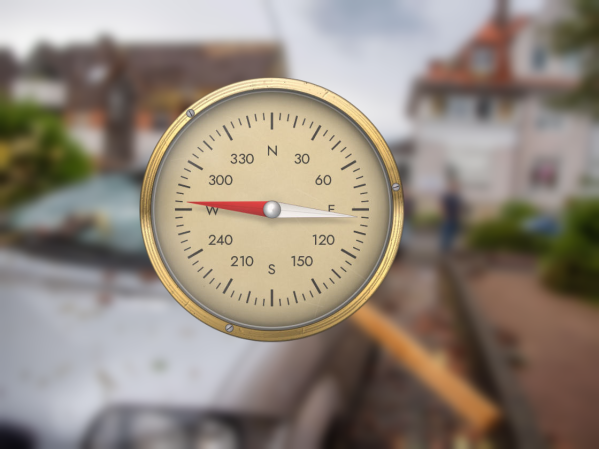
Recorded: 275 °
